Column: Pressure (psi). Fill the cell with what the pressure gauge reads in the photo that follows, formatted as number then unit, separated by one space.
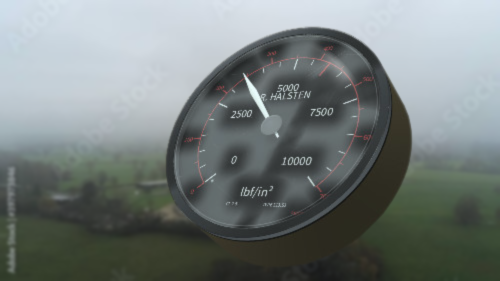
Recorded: 3500 psi
